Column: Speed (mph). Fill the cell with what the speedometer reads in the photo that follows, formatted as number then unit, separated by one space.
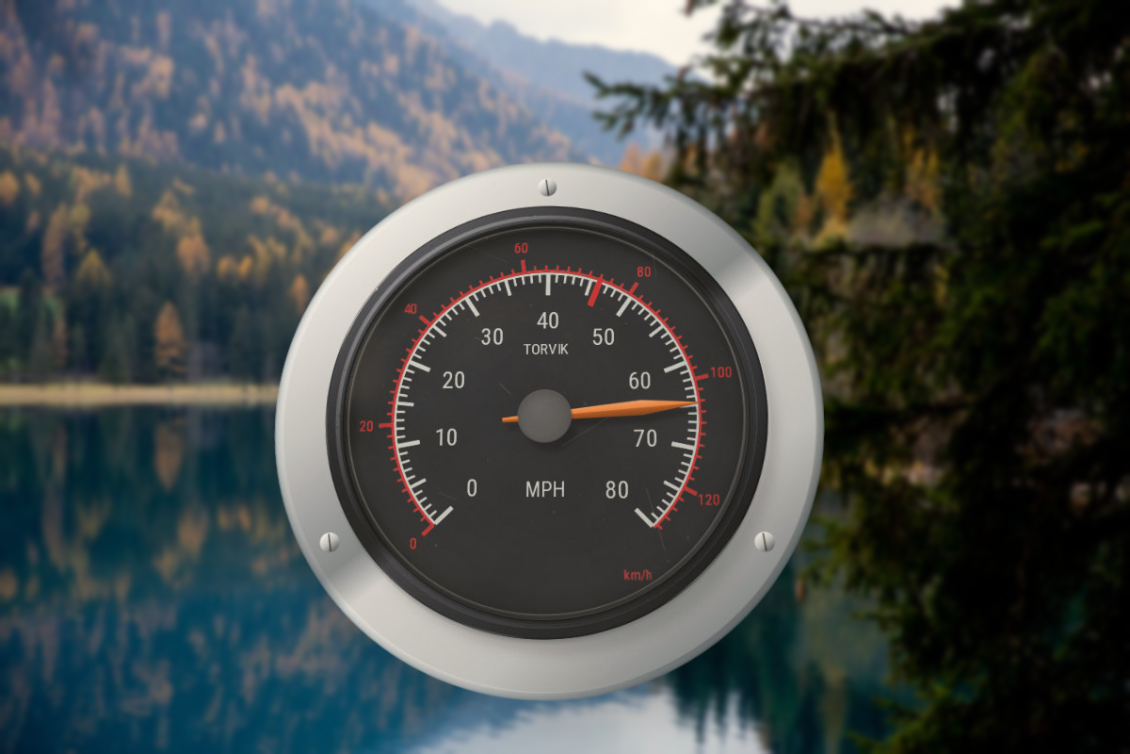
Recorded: 65 mph
